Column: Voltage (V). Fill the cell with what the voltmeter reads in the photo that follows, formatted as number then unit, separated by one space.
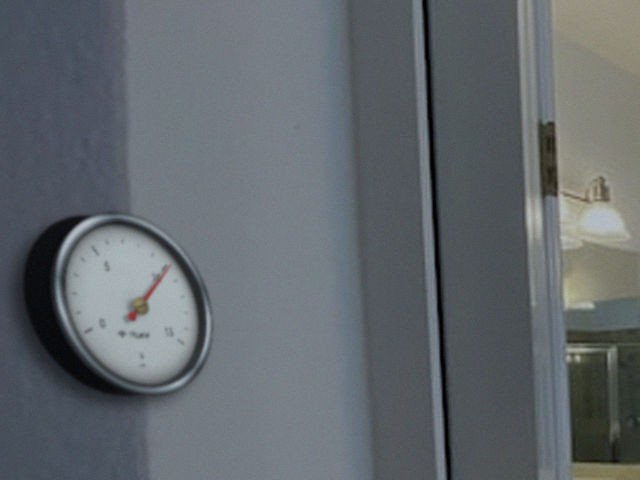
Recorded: 10 V
